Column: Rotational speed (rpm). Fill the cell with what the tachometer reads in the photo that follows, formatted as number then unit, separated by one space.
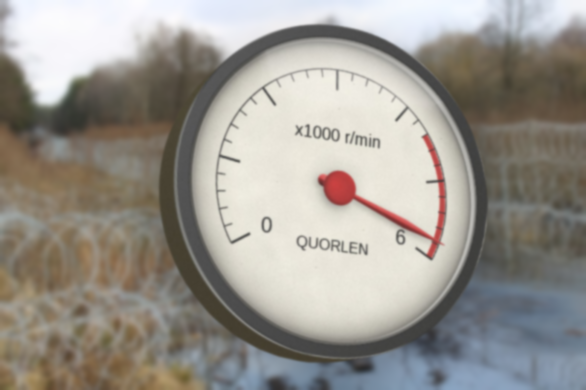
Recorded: 5800 rpm
